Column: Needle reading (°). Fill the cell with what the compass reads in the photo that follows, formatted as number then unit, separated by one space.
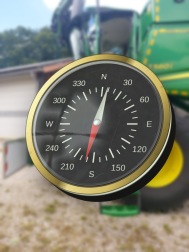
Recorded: 190 °
